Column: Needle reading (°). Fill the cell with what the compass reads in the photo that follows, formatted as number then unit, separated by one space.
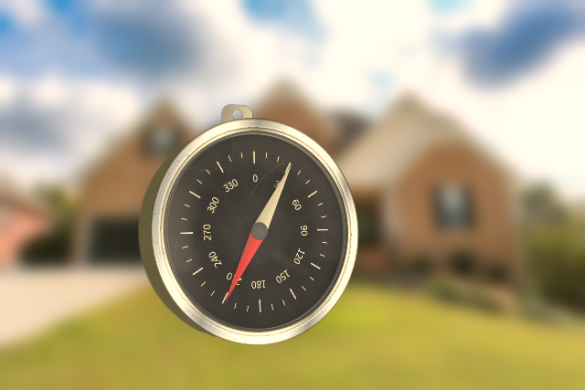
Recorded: 210 °
